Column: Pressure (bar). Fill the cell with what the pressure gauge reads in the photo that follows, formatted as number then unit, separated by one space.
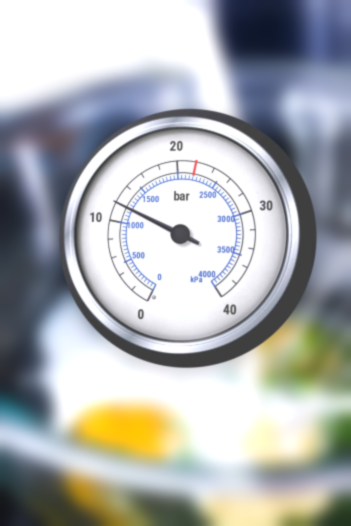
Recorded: 12 bar
